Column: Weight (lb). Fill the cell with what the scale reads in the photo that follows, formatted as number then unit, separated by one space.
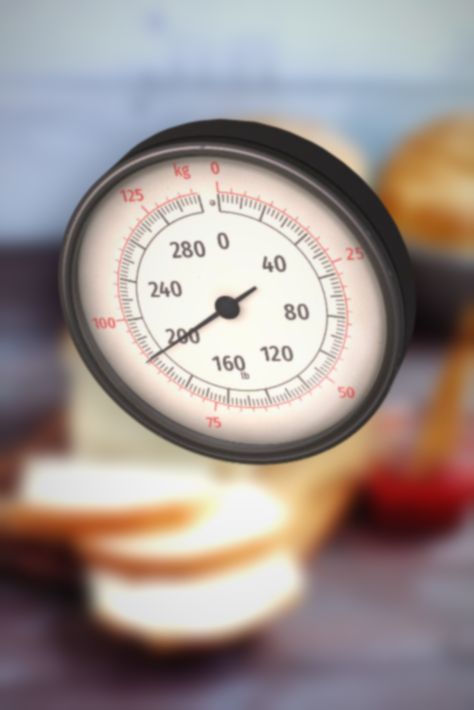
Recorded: 200 lb
